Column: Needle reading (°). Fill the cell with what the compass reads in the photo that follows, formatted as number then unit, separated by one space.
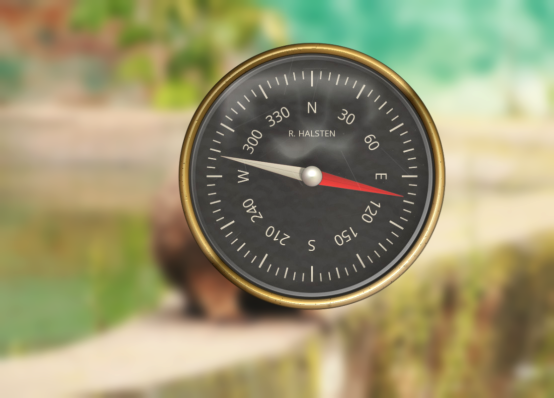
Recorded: 102.5 °
